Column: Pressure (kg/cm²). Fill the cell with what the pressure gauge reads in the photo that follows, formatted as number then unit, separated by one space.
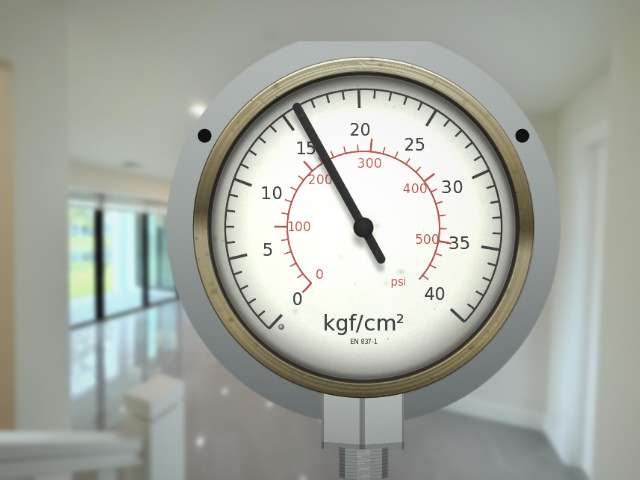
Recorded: 16 kg/cm²
